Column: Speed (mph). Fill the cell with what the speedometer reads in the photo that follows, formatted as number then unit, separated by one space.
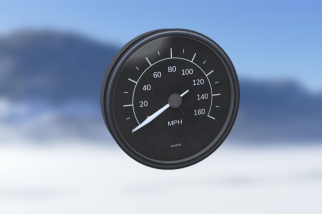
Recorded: 0 mph
